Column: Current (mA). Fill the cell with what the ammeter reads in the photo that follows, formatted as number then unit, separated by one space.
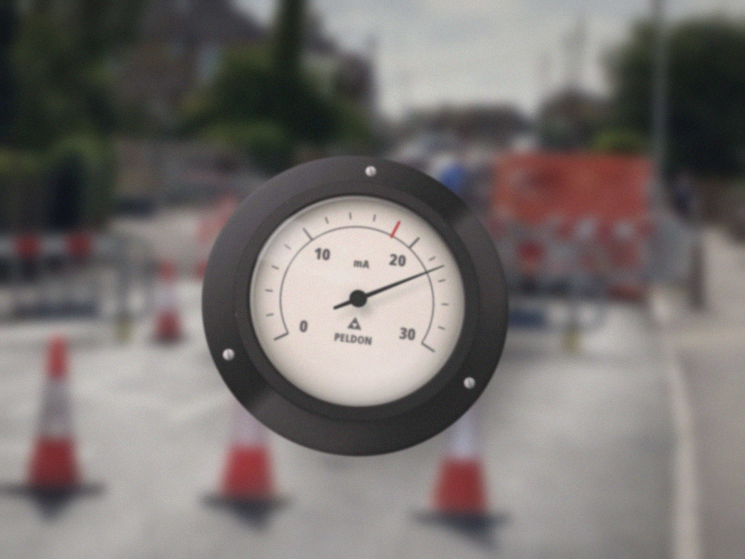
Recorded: 23 mA
